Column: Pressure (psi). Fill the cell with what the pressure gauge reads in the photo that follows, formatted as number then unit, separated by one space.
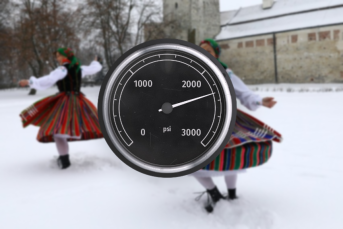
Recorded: 2300 psi
